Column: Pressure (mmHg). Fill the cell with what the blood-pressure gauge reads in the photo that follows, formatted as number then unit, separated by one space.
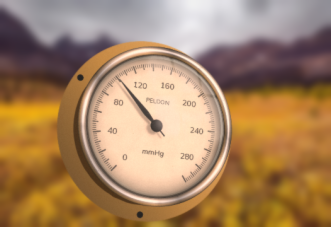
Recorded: 100 mmHg
